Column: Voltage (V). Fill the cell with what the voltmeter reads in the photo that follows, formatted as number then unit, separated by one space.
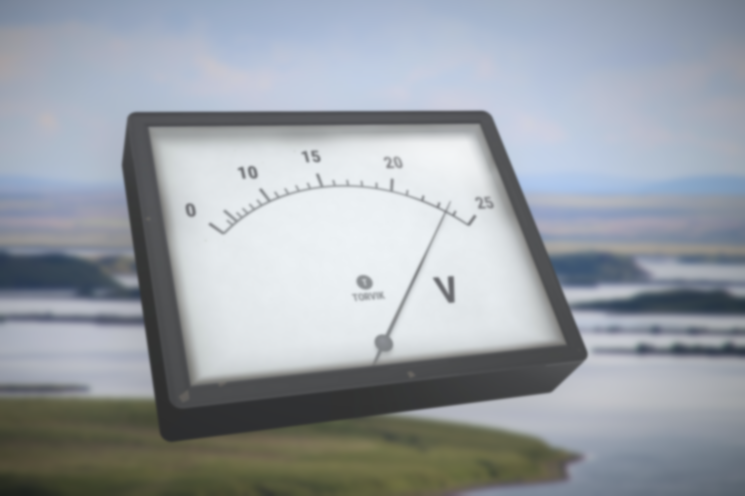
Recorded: 23.5 V
